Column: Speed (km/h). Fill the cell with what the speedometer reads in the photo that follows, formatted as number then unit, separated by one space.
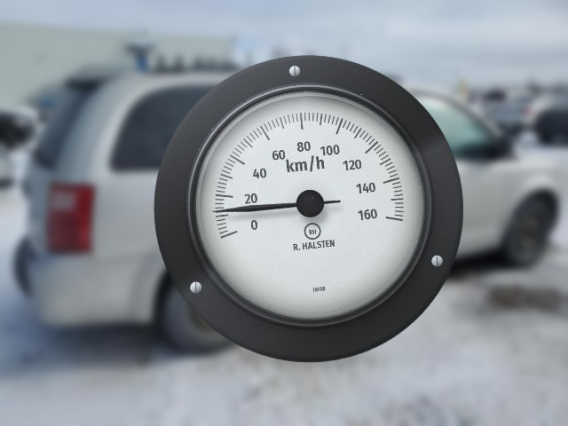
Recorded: 12 km/h
